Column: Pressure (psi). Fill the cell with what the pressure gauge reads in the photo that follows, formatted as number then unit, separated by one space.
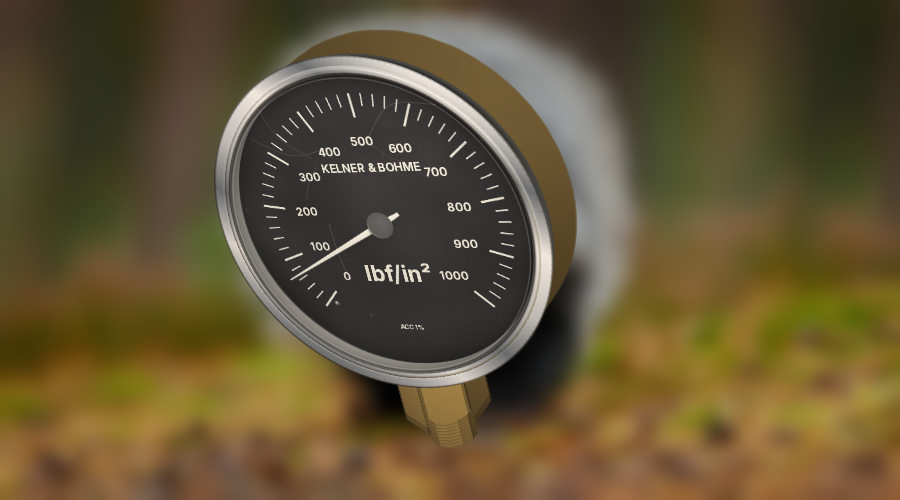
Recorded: 70 psi
